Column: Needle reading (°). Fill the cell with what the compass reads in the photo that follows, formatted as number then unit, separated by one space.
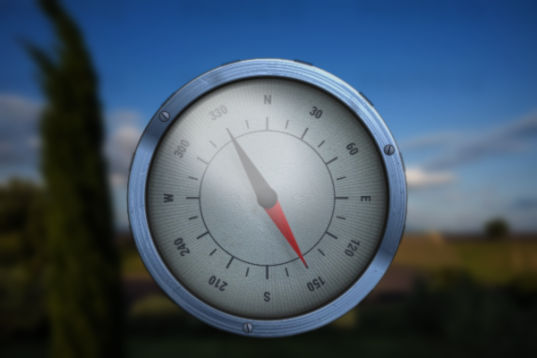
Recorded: 150 °
